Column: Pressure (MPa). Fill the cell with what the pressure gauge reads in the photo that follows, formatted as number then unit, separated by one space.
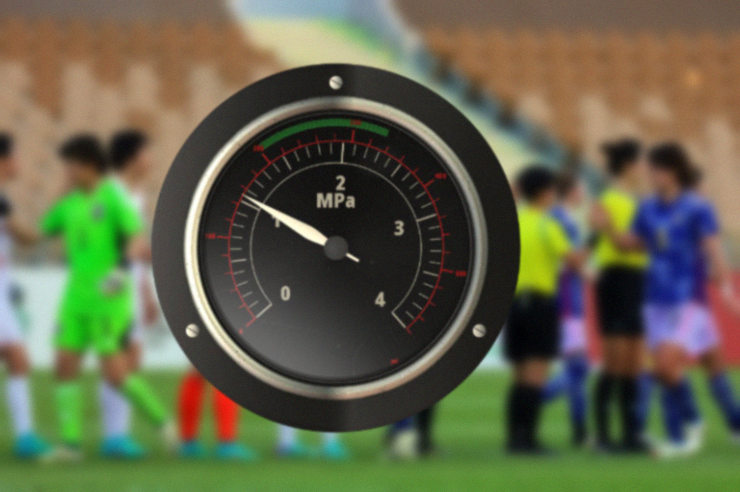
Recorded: 1.05 MPa
